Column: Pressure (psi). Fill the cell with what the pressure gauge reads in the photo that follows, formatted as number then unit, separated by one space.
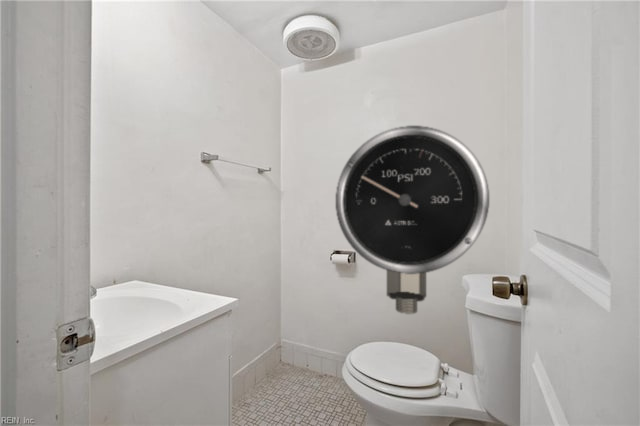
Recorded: 50 psi
